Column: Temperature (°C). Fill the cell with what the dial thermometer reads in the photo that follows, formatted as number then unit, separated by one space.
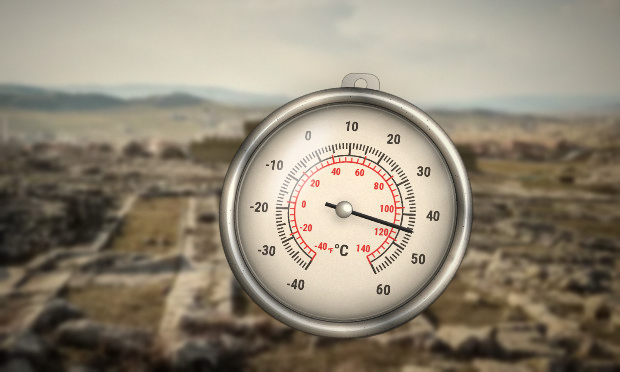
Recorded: 45 °C
